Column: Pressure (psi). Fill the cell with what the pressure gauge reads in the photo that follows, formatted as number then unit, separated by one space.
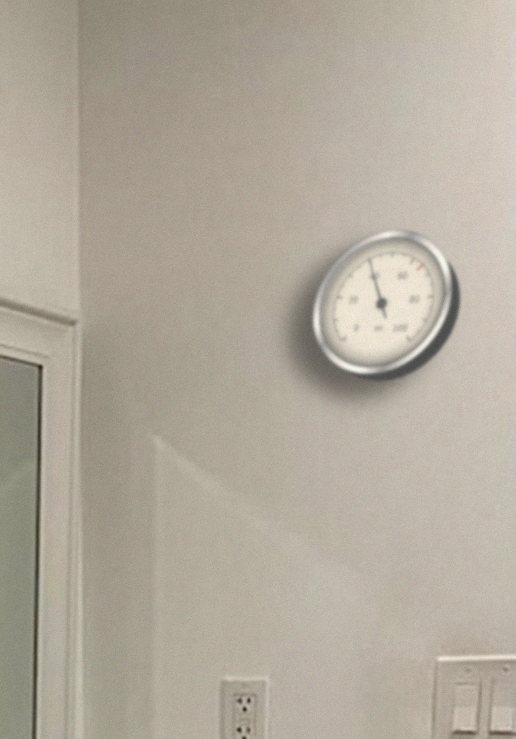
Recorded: 40 psi
